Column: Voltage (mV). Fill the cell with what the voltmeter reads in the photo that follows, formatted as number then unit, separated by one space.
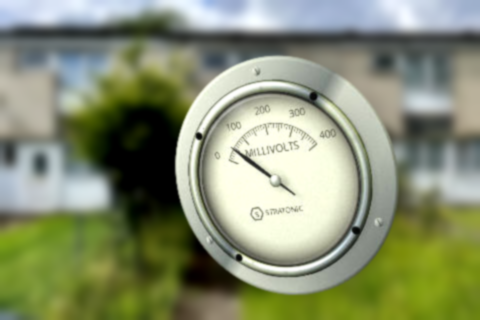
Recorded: 50 mV
